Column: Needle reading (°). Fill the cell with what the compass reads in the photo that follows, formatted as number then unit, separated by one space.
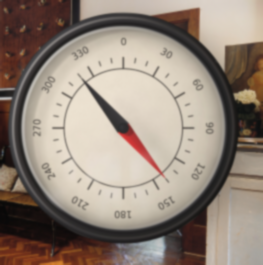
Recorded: 140 °
